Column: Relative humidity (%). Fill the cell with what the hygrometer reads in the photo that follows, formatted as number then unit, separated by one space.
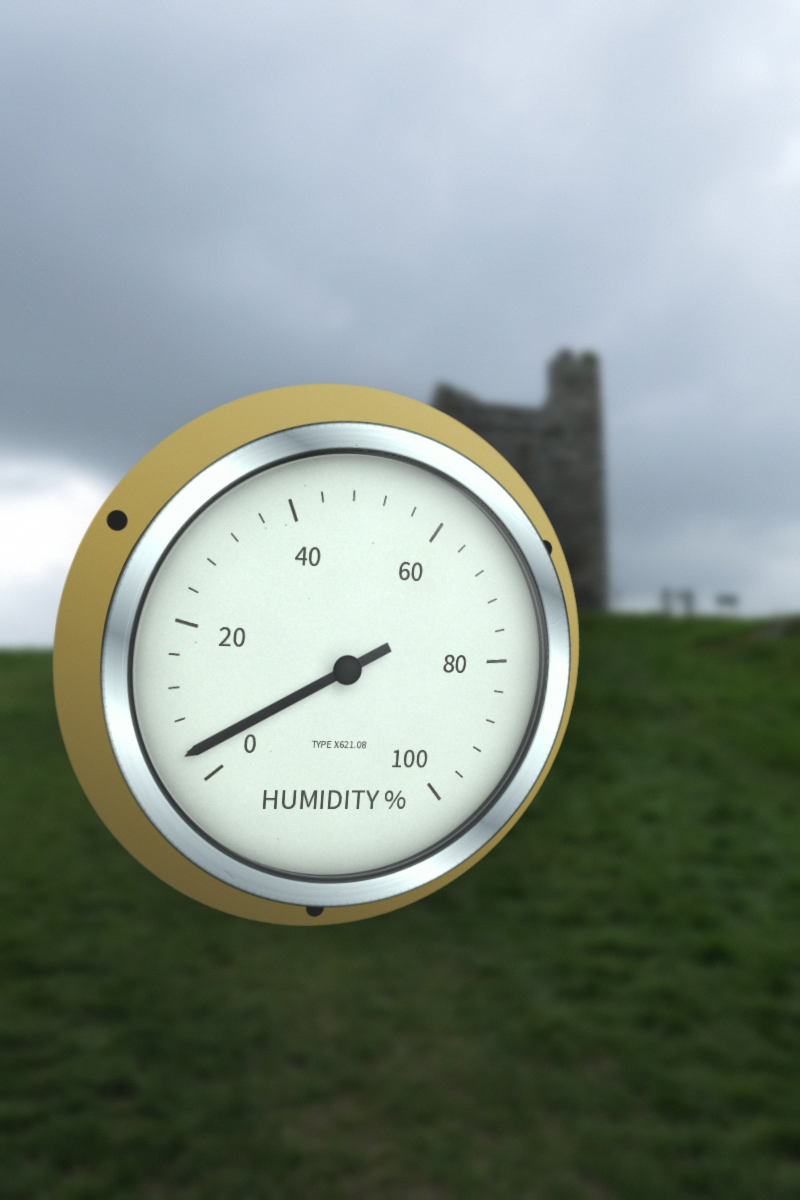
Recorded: 4 %
